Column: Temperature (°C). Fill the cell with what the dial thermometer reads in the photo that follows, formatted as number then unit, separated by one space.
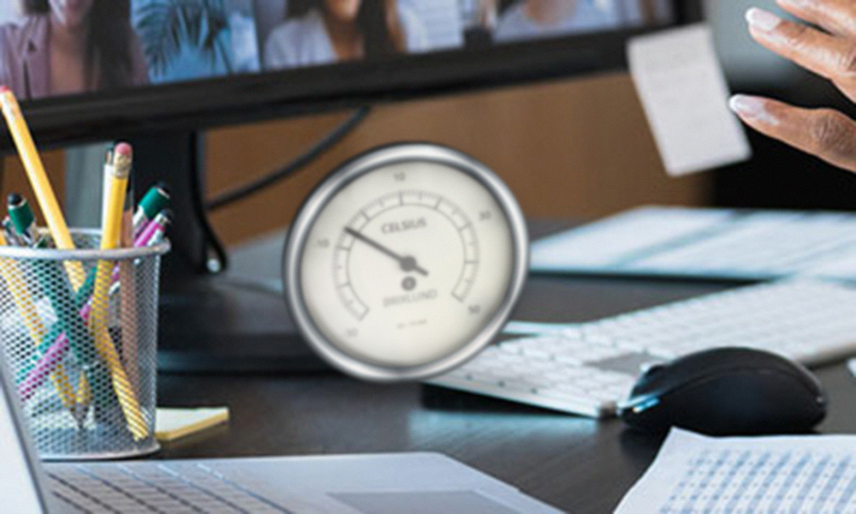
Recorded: -5 °C
